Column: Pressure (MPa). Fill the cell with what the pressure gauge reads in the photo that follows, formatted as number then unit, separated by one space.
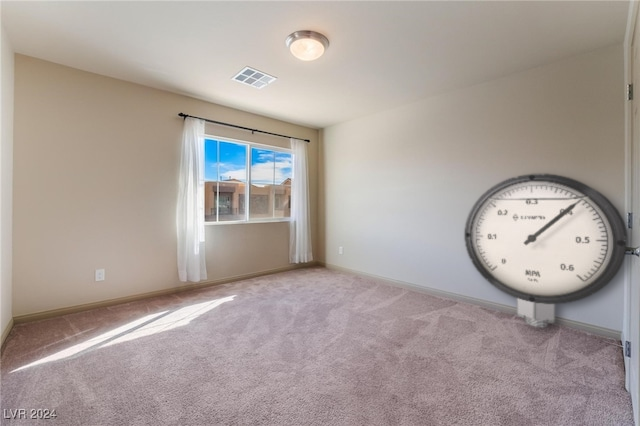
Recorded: 0.4 MPa
